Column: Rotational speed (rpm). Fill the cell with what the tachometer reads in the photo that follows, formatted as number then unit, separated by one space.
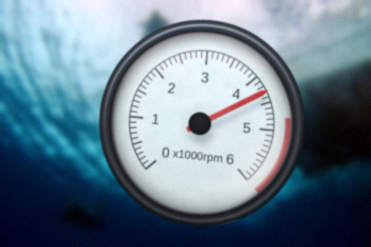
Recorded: 4300 rpm
